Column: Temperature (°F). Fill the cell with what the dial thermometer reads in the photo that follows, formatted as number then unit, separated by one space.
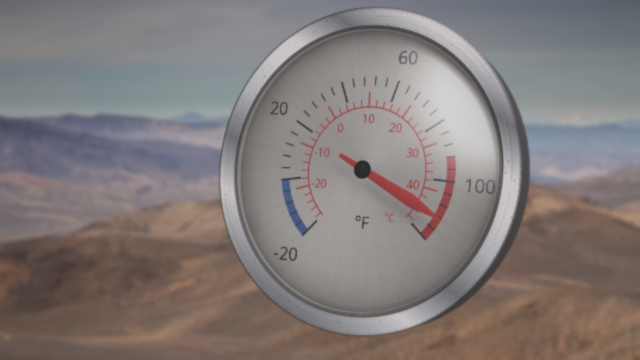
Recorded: 112 °F
